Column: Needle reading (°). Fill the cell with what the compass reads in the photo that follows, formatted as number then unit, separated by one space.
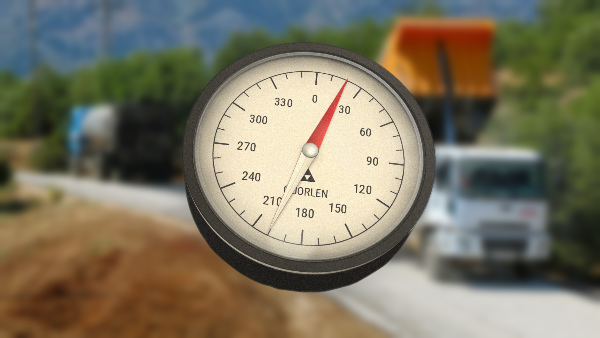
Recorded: 20 °
